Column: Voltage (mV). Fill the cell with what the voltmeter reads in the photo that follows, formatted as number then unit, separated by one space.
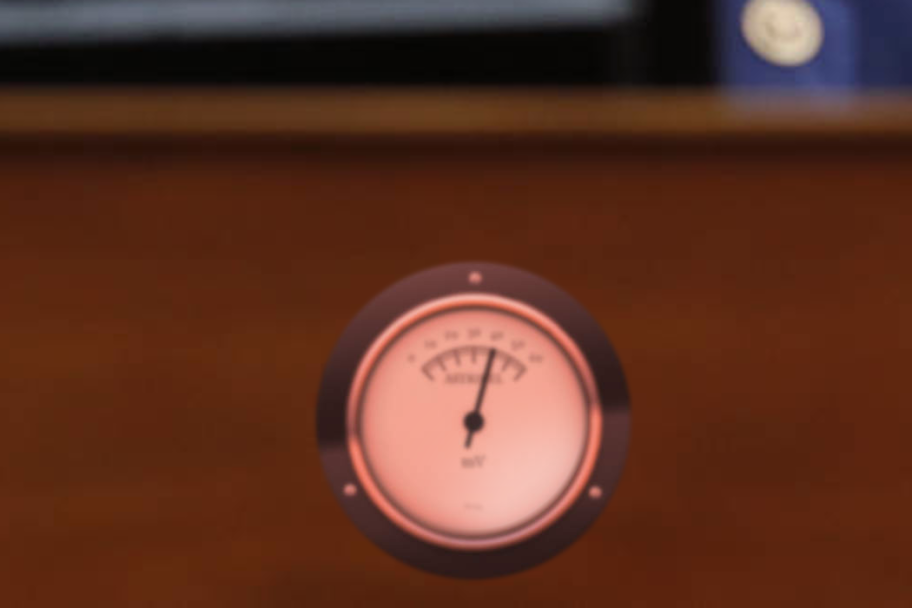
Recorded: 40 mV
